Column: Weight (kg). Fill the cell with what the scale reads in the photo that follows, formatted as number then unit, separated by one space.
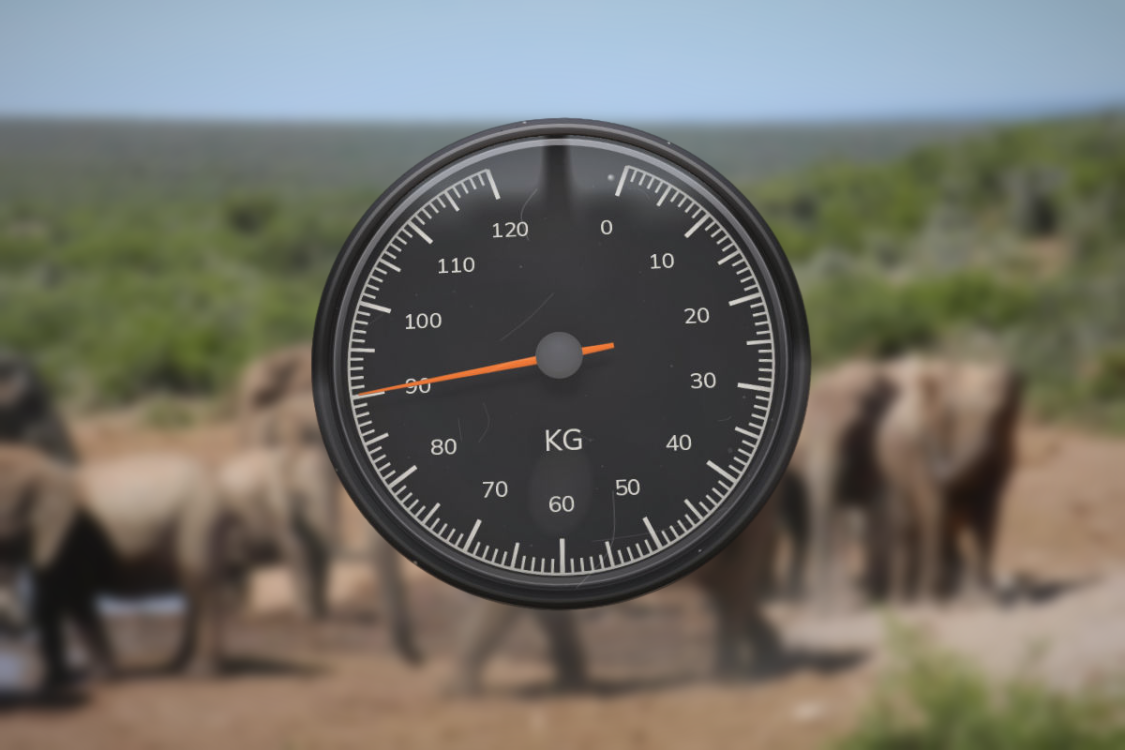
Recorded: 90 kg
